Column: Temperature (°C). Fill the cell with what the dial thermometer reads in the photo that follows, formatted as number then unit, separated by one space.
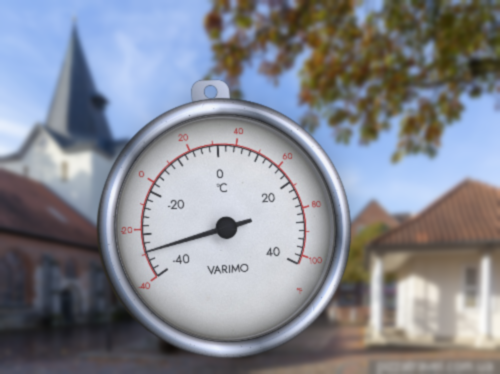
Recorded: -34 °C
